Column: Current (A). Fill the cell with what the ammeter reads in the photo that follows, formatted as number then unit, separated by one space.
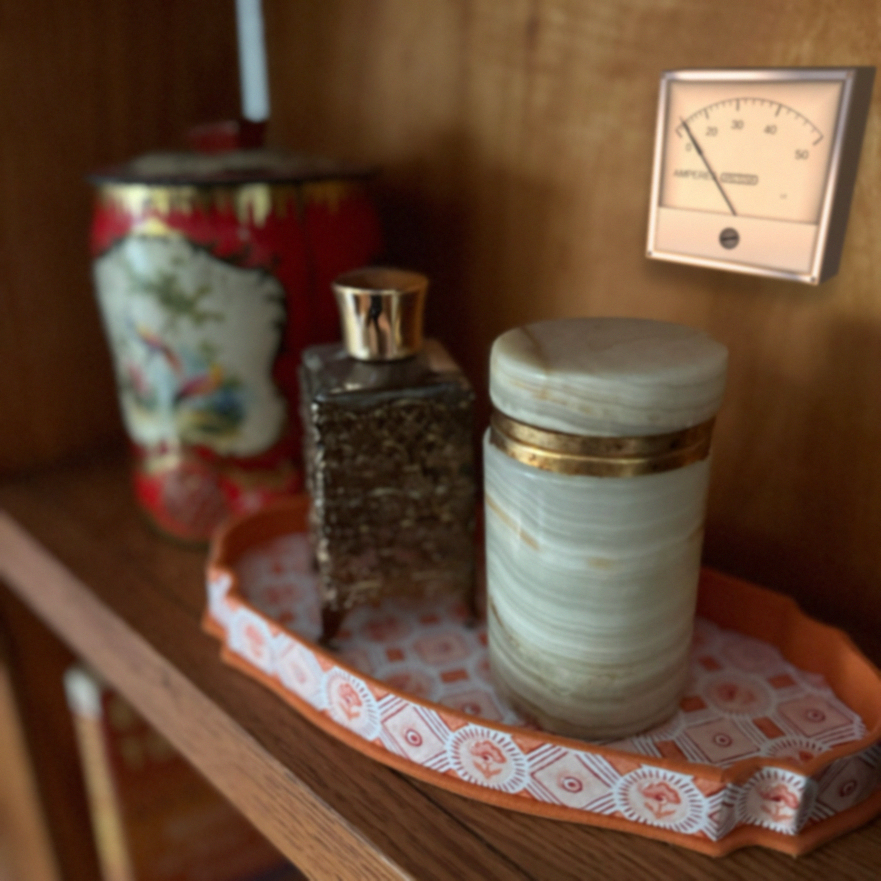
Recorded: 10 A
